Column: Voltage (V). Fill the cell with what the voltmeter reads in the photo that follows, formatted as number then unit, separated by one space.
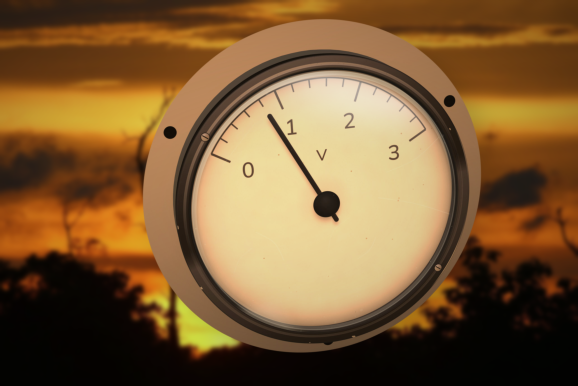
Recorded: 0.8 V
